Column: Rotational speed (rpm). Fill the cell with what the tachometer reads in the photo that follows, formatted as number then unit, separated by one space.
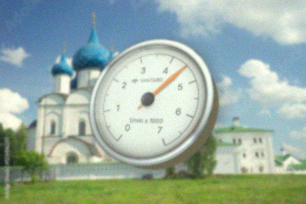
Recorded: 4500 rpm
